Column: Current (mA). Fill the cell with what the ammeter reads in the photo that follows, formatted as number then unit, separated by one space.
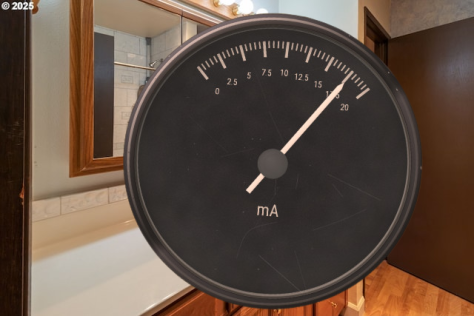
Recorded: 17.5 mA
